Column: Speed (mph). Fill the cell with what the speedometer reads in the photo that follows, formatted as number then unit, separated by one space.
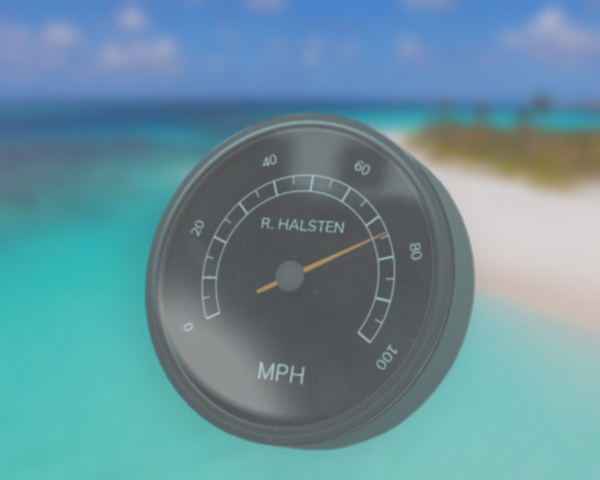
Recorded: 75 mph
